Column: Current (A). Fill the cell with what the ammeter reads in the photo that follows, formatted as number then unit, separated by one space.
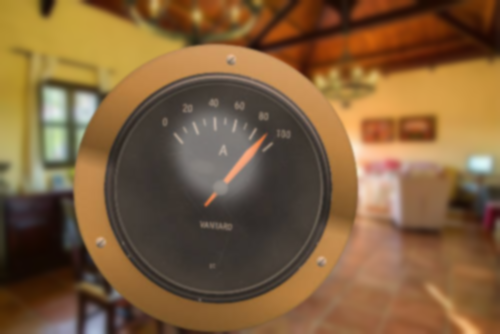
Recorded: 90 A
